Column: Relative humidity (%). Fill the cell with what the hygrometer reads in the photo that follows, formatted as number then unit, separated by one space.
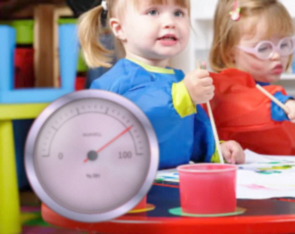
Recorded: 80 %
